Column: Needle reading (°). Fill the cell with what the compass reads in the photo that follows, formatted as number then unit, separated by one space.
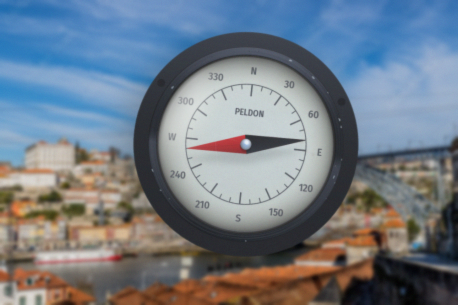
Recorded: 260 °
